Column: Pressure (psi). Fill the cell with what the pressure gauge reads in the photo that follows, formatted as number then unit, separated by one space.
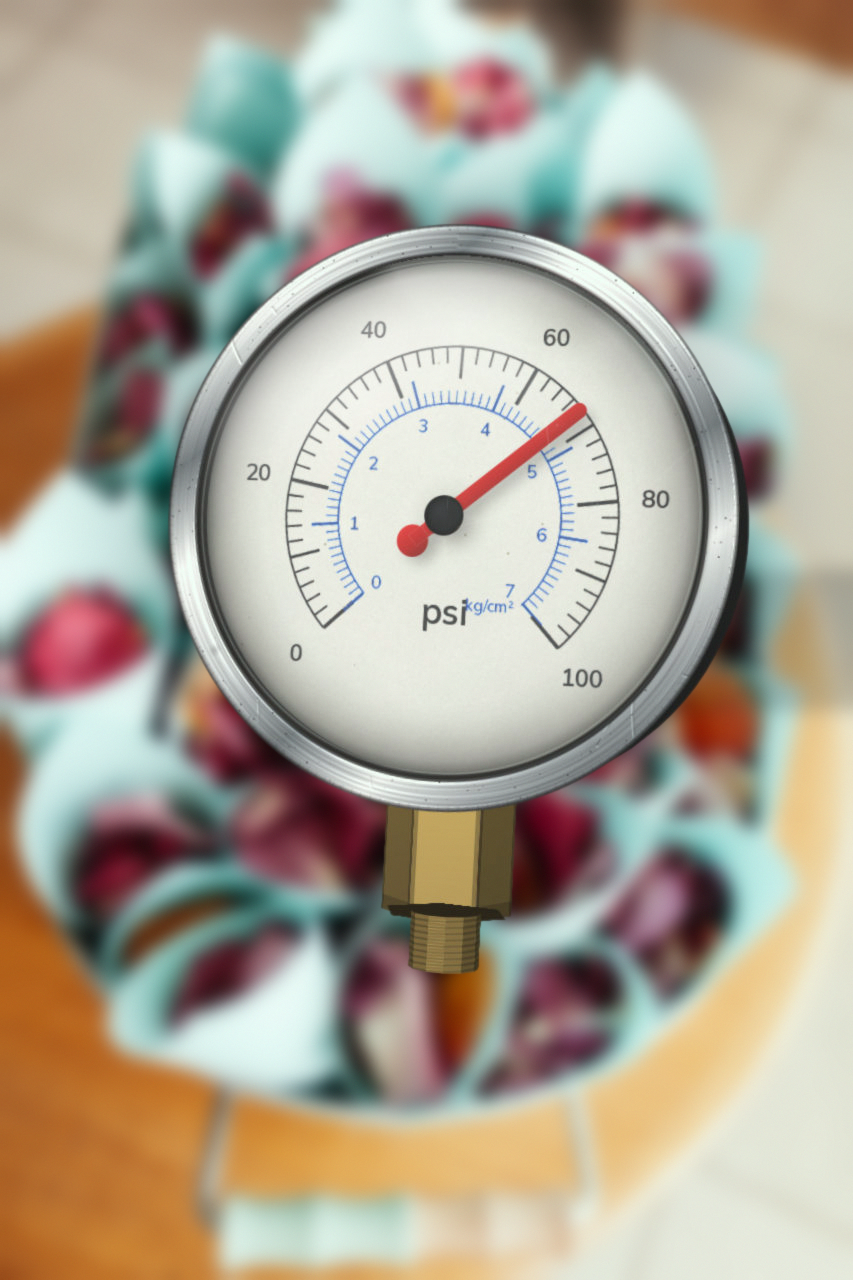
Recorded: 68 psi
